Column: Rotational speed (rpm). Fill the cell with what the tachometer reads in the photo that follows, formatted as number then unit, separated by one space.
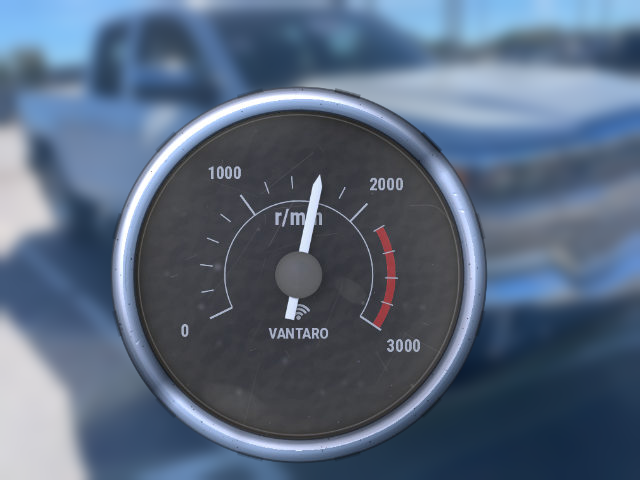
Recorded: 1600 rpm
